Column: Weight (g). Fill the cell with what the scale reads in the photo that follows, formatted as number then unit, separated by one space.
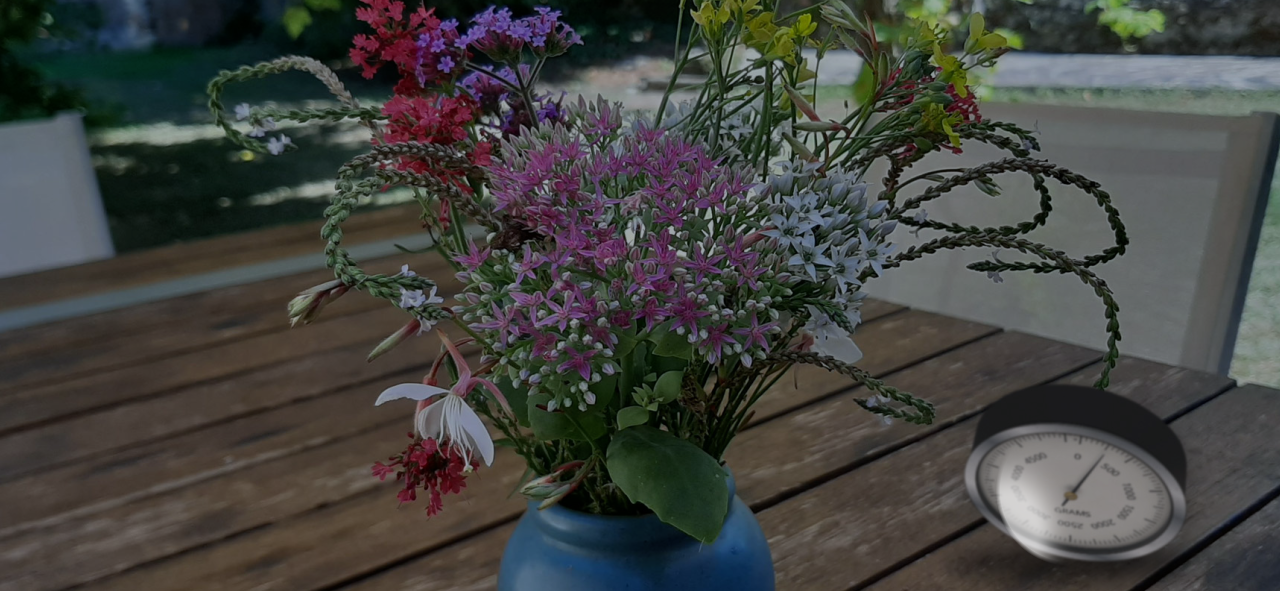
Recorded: 250 g
